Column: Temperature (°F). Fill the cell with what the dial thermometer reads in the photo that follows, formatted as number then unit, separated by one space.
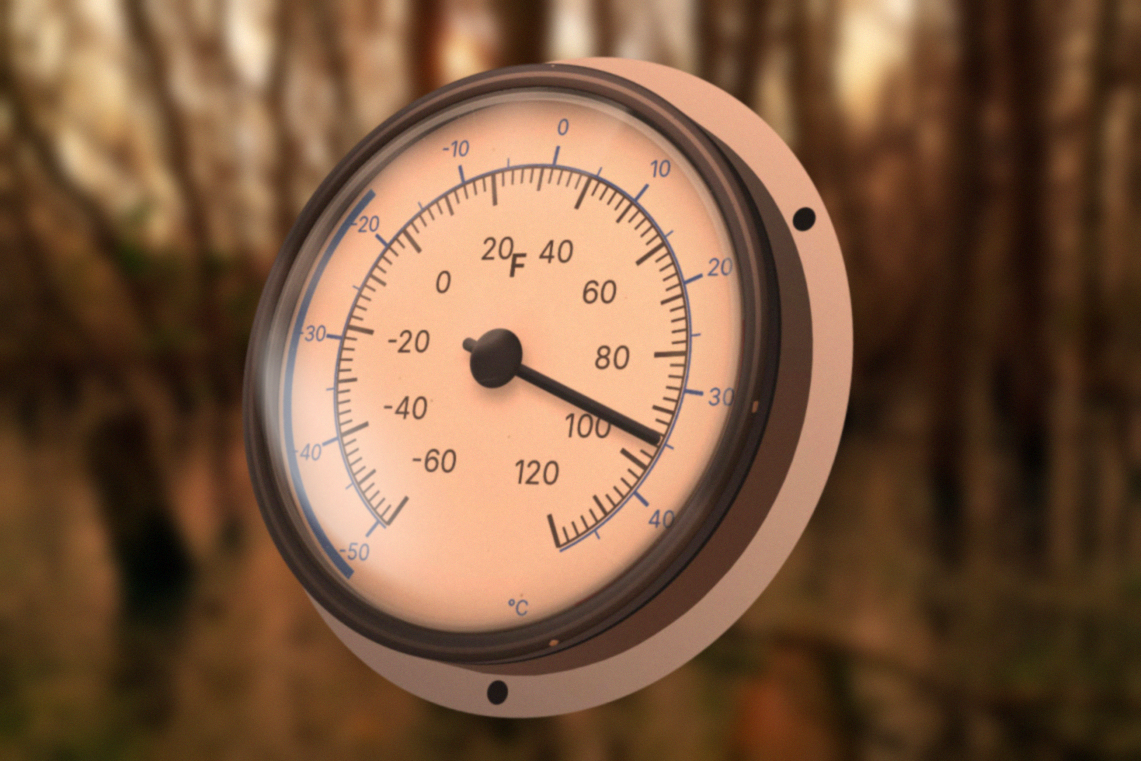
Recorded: 95 °F
